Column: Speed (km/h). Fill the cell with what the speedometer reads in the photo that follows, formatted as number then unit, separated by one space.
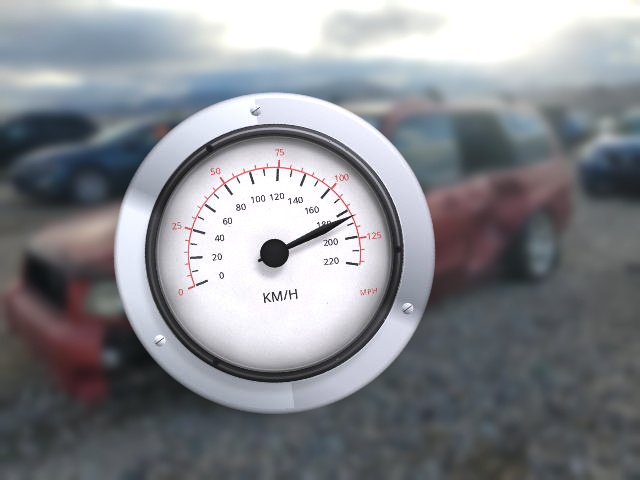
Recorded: 185 km/h
